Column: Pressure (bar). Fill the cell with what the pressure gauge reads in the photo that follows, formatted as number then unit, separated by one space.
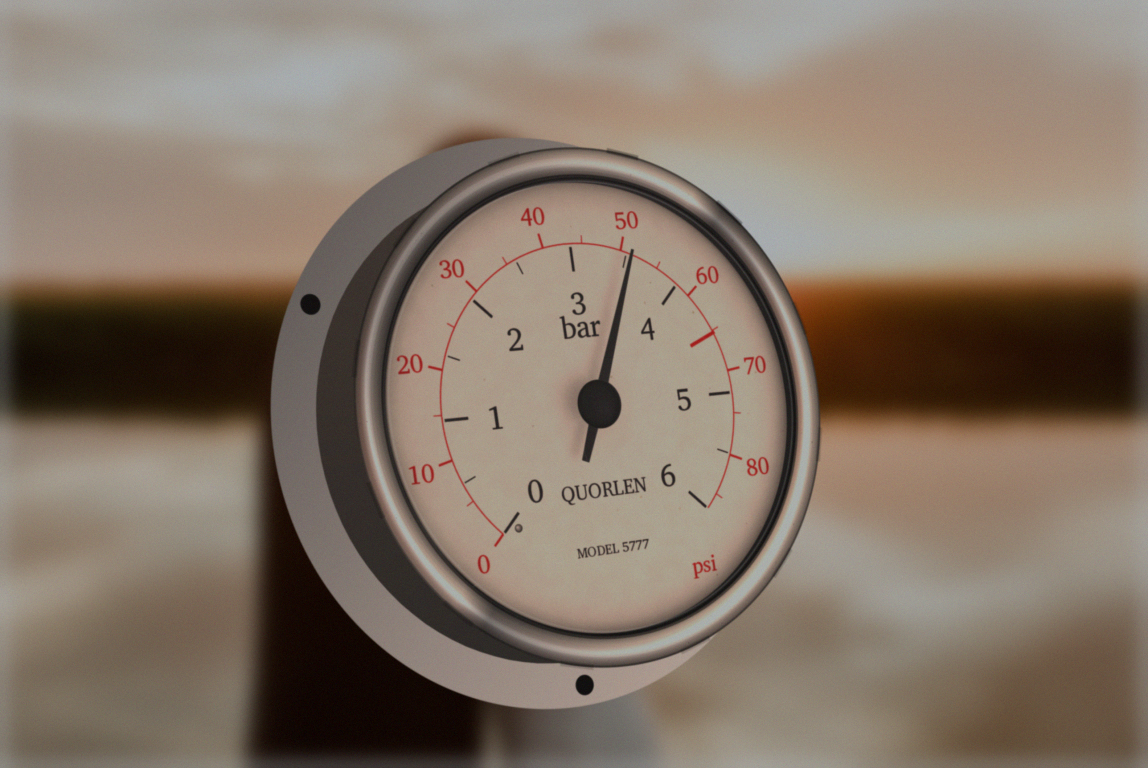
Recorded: 3.5 bar
